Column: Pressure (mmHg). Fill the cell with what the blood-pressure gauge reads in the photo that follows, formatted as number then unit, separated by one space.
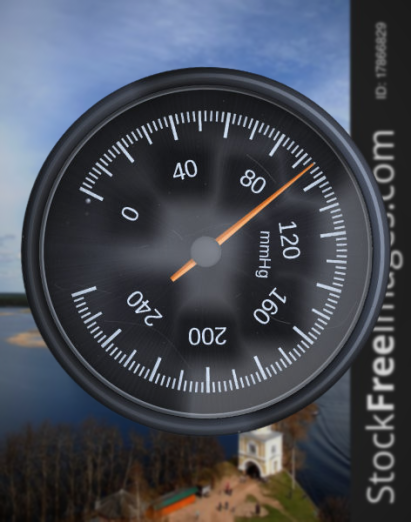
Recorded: 94 mmHg
